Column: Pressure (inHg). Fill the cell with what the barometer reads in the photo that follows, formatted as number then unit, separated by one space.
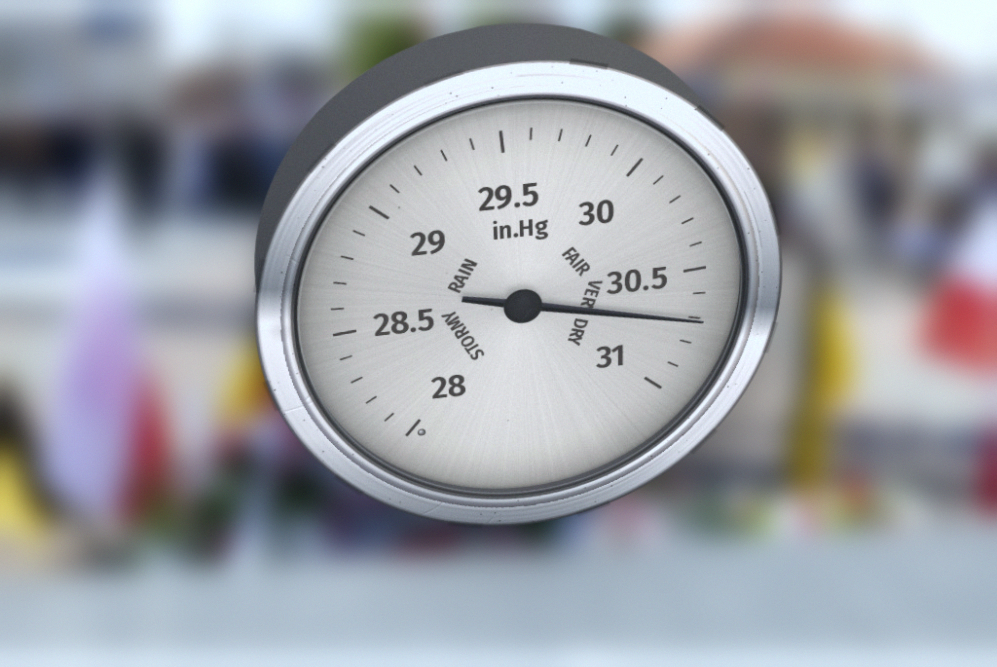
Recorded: 30.7 inHg
